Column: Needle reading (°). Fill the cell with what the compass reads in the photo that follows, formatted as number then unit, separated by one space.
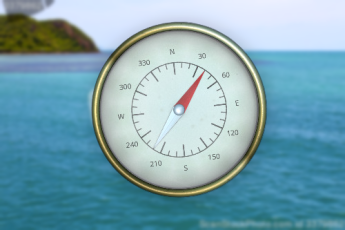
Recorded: 40 °
